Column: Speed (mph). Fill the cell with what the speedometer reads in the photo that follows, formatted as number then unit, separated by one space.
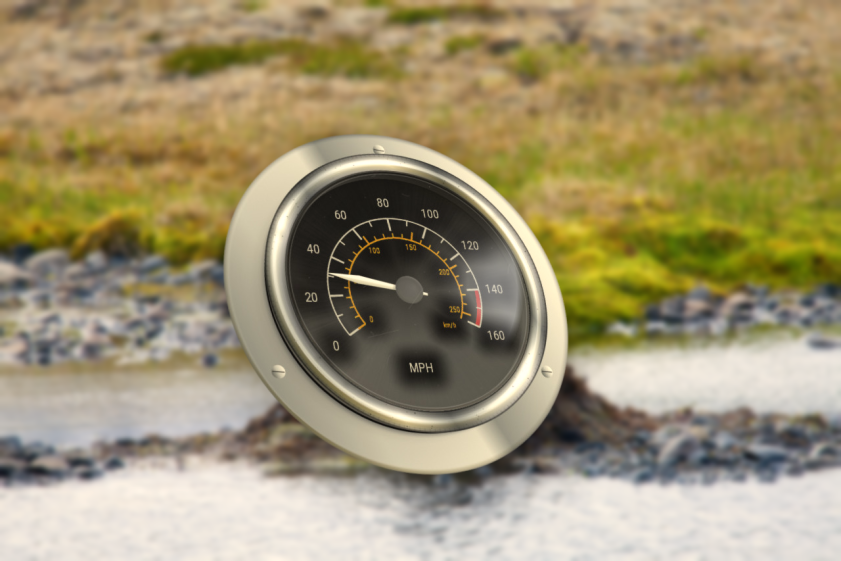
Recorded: 30 mph
